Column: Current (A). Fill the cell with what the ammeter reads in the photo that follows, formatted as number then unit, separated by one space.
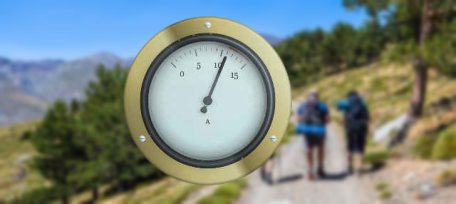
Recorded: 11 A
